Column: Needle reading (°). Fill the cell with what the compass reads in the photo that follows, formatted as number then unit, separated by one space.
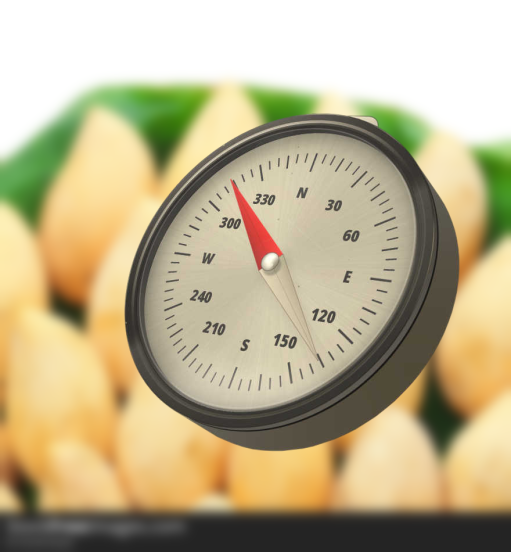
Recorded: 315 °
